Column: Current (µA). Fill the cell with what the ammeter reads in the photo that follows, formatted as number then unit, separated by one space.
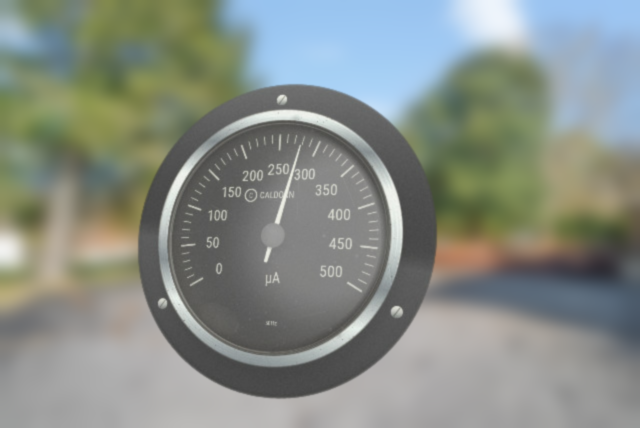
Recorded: 280 µA
